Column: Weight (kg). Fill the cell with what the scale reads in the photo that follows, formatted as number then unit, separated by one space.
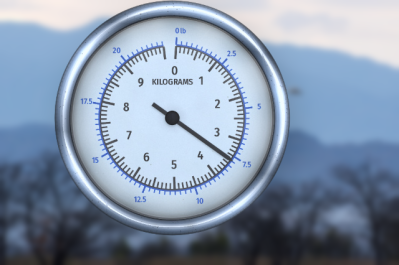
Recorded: 3.5 kg
